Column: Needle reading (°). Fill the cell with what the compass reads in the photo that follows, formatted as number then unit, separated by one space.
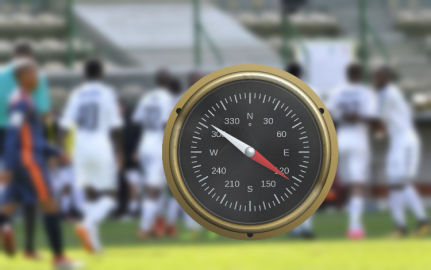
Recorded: 125 °
